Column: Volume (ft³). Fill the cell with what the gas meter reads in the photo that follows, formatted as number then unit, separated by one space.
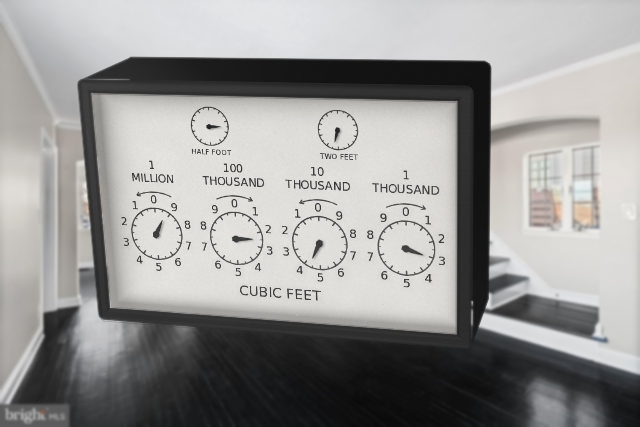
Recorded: 924300 ft³
